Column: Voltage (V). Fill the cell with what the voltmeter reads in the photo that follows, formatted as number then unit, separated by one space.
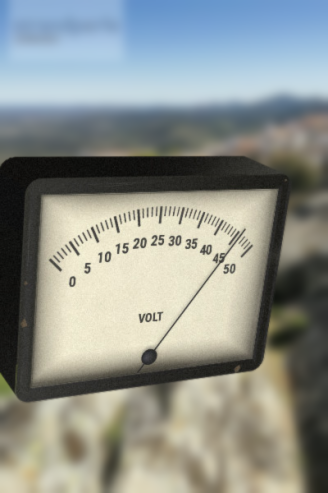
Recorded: 45 V
